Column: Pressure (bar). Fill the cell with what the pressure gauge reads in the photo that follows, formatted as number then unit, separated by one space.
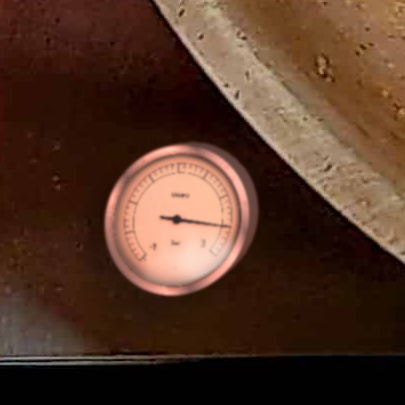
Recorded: 2.5 bar
